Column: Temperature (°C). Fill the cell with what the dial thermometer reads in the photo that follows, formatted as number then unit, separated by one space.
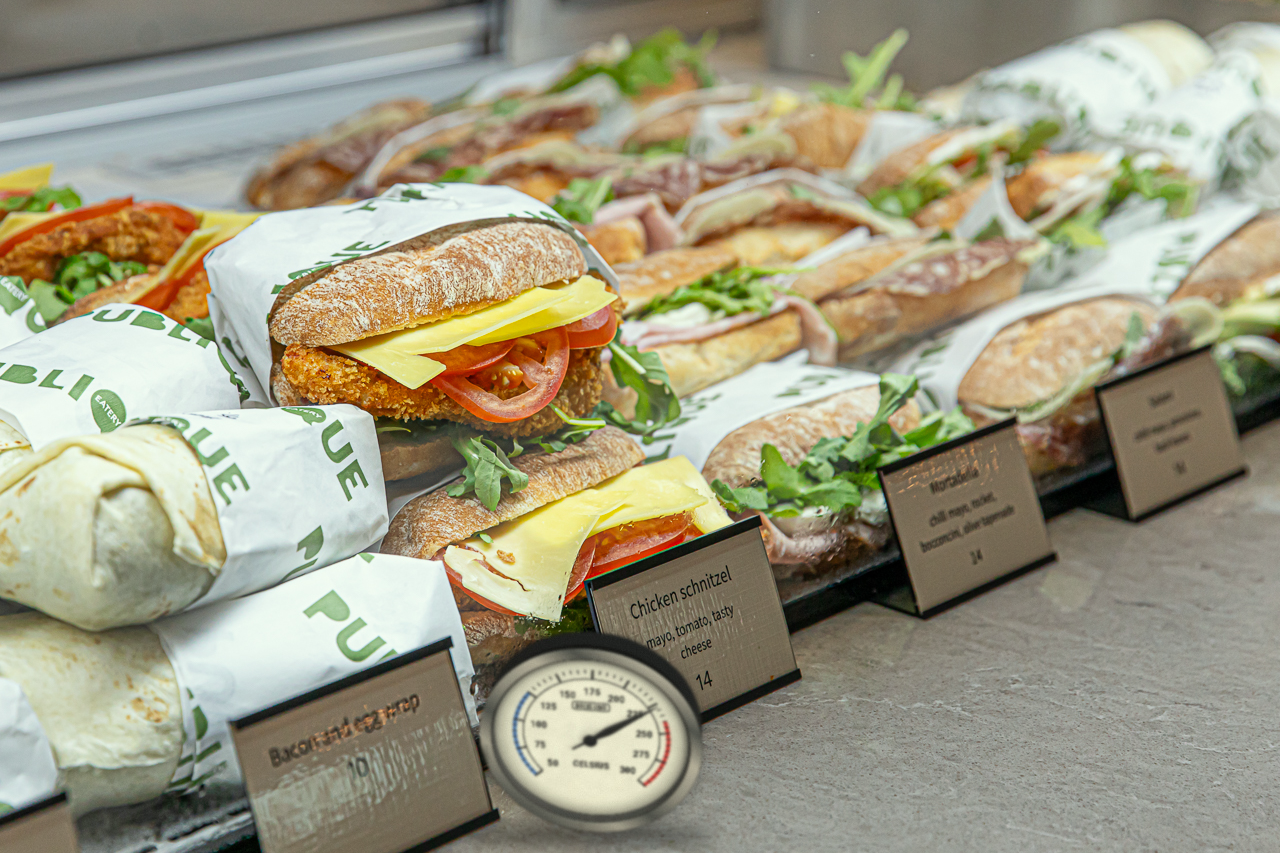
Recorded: 225 °C
